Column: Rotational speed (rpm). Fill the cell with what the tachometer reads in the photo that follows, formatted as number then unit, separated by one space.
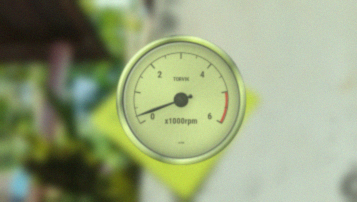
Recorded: 250 rpm
